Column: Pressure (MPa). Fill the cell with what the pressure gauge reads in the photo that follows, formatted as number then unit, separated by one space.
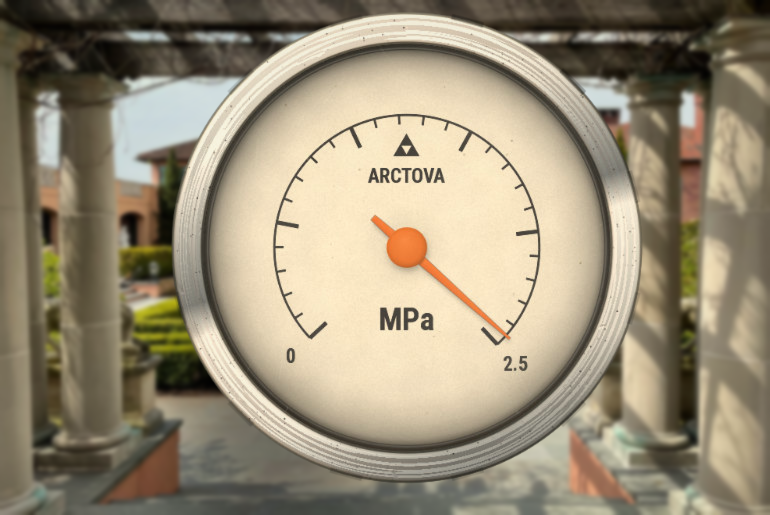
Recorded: 2.45 MPa
